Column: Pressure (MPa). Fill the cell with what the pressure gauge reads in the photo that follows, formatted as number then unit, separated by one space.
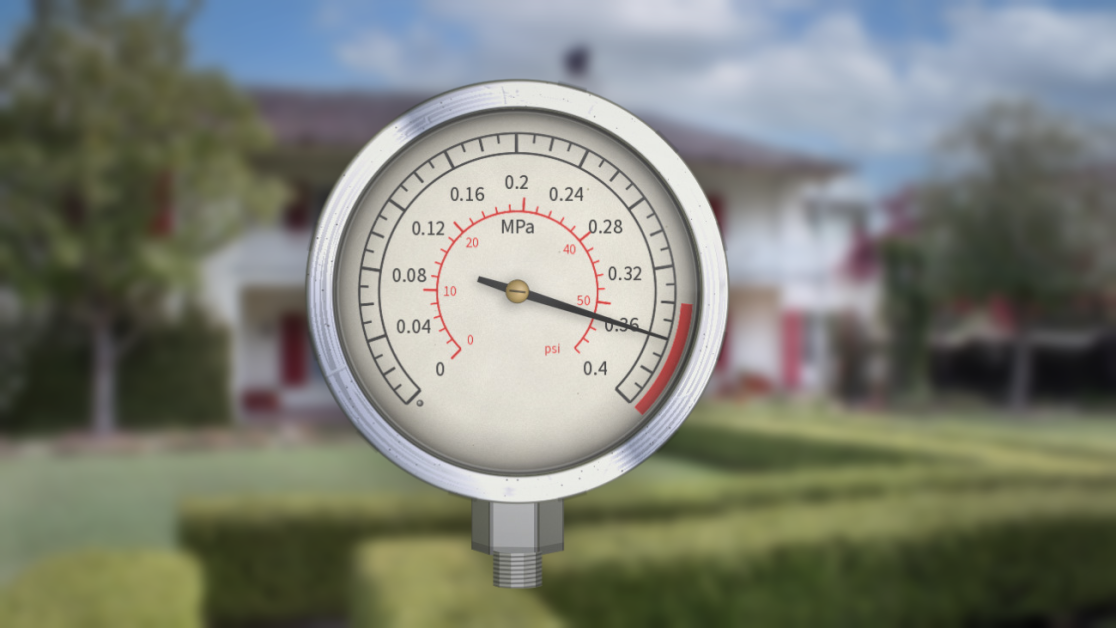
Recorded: 0.36 MPa
